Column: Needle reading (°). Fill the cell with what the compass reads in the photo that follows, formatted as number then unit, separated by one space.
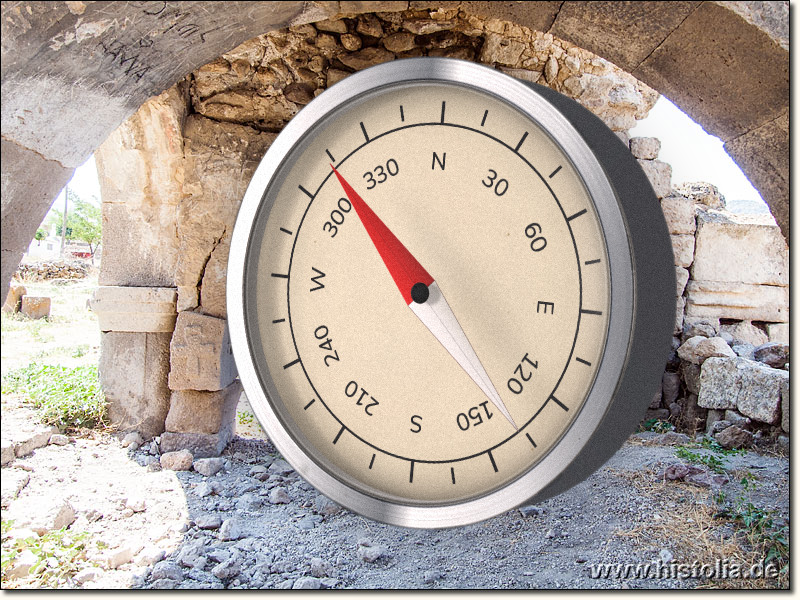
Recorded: 315 °
